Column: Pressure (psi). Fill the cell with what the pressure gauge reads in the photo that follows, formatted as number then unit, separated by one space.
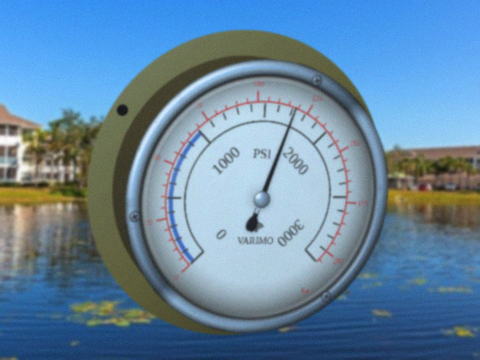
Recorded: 1700 psi
